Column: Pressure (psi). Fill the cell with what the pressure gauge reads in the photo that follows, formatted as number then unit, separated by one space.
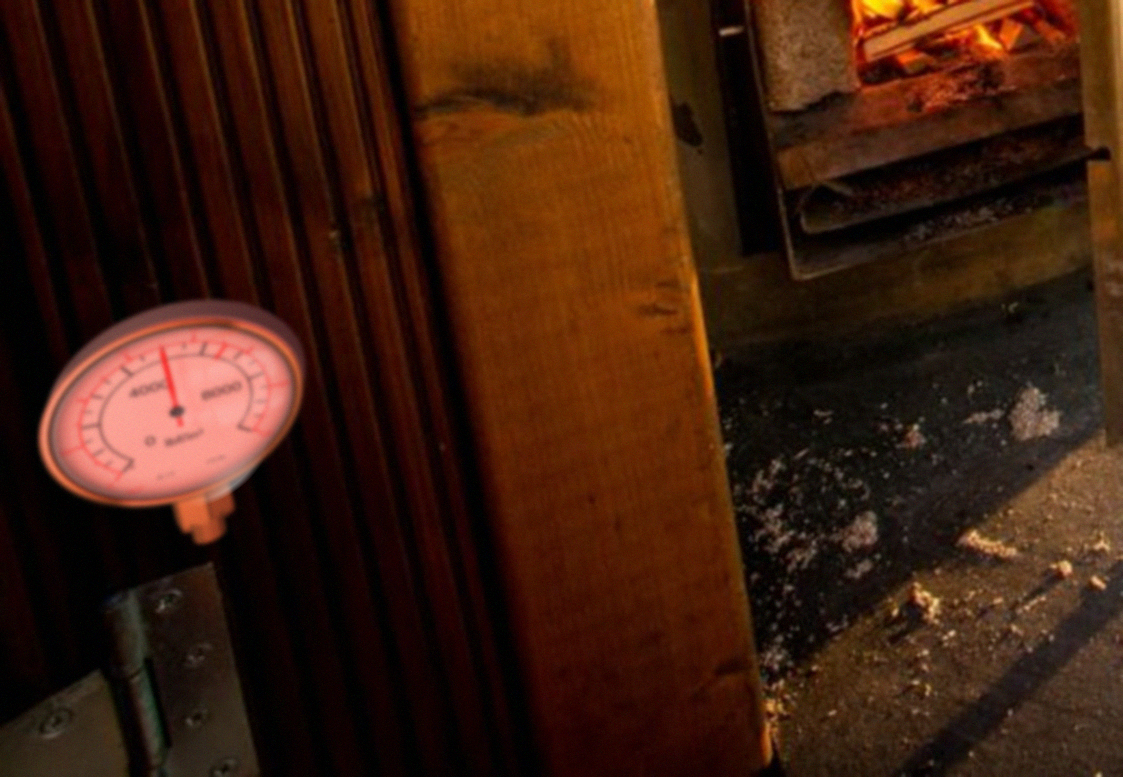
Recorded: 5000 psi
